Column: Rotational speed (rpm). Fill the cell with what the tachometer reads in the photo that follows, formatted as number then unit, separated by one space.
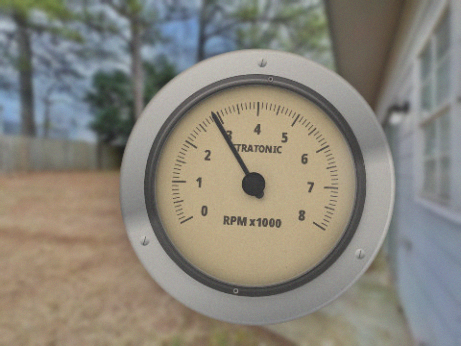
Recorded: 2900 rpm
